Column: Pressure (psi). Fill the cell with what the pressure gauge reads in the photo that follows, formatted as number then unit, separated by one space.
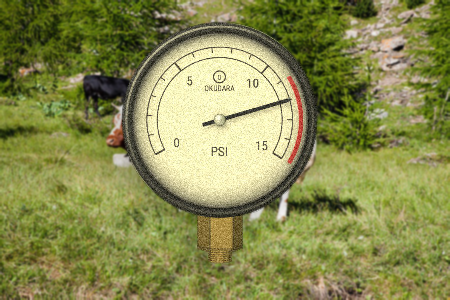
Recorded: 12 psi
